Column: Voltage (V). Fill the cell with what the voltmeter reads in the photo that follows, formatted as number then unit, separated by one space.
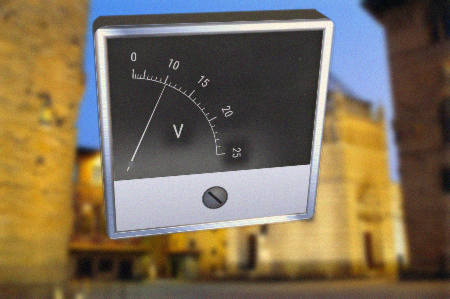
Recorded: 10 V
